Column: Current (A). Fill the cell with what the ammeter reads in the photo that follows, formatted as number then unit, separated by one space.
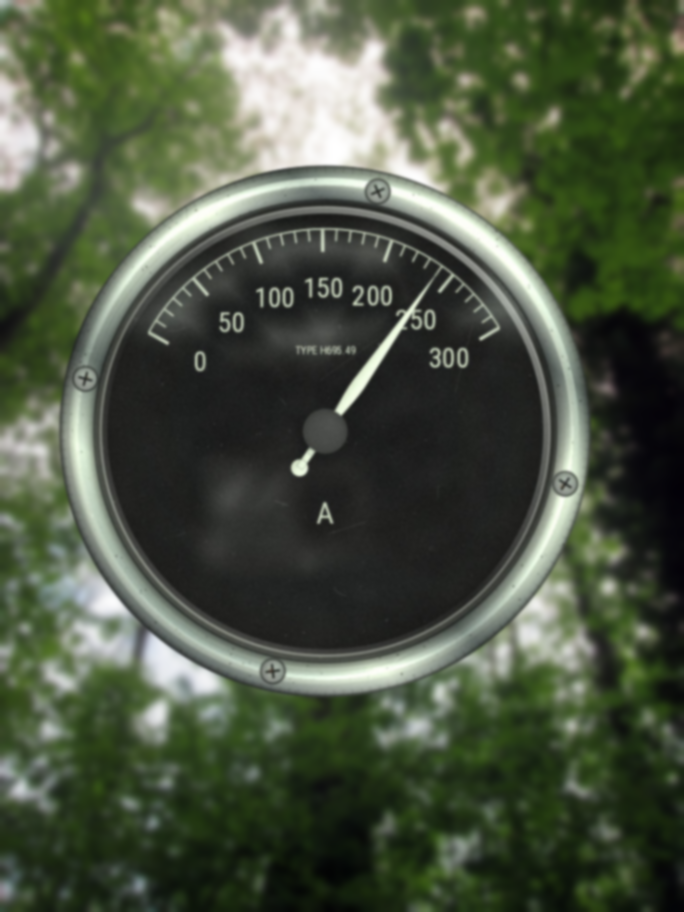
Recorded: 240 A
